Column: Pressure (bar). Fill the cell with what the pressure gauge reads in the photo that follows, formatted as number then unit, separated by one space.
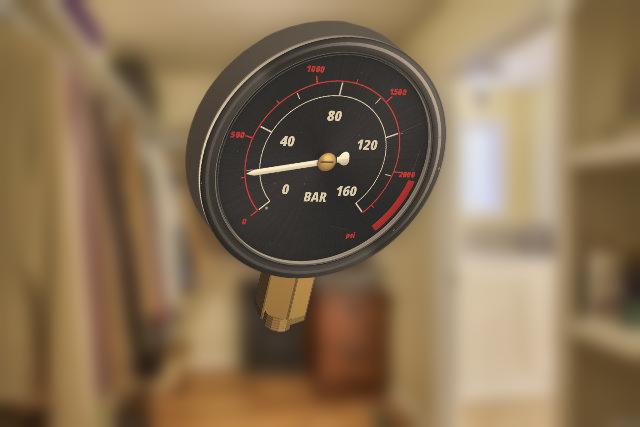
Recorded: 20 bar
